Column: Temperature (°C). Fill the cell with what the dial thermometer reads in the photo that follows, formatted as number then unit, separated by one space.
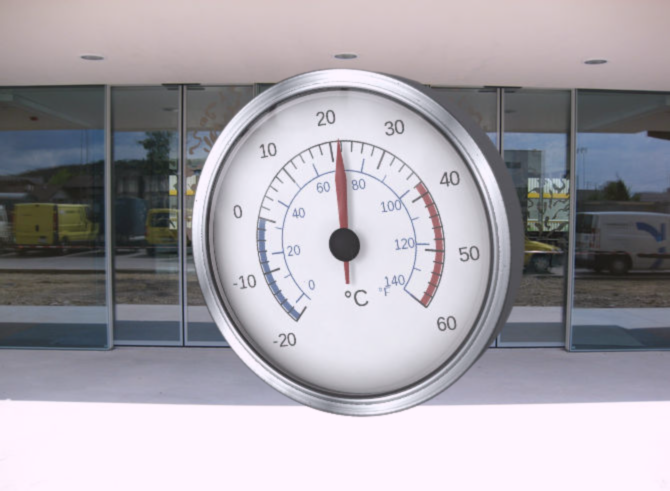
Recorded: 22 °C
